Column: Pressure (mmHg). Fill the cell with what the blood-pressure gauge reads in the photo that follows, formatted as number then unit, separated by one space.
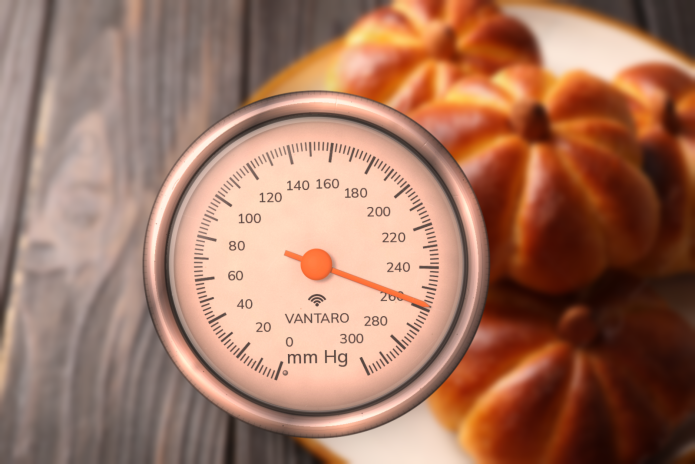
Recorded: 258 mmHg
